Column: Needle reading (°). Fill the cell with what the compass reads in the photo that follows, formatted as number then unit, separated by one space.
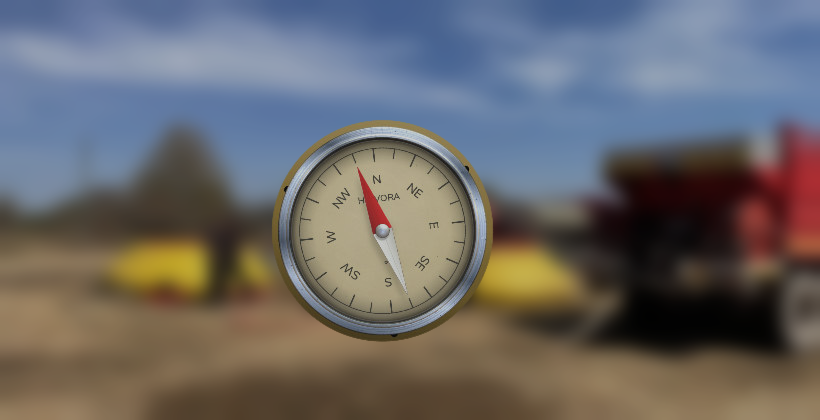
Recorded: 345 °
